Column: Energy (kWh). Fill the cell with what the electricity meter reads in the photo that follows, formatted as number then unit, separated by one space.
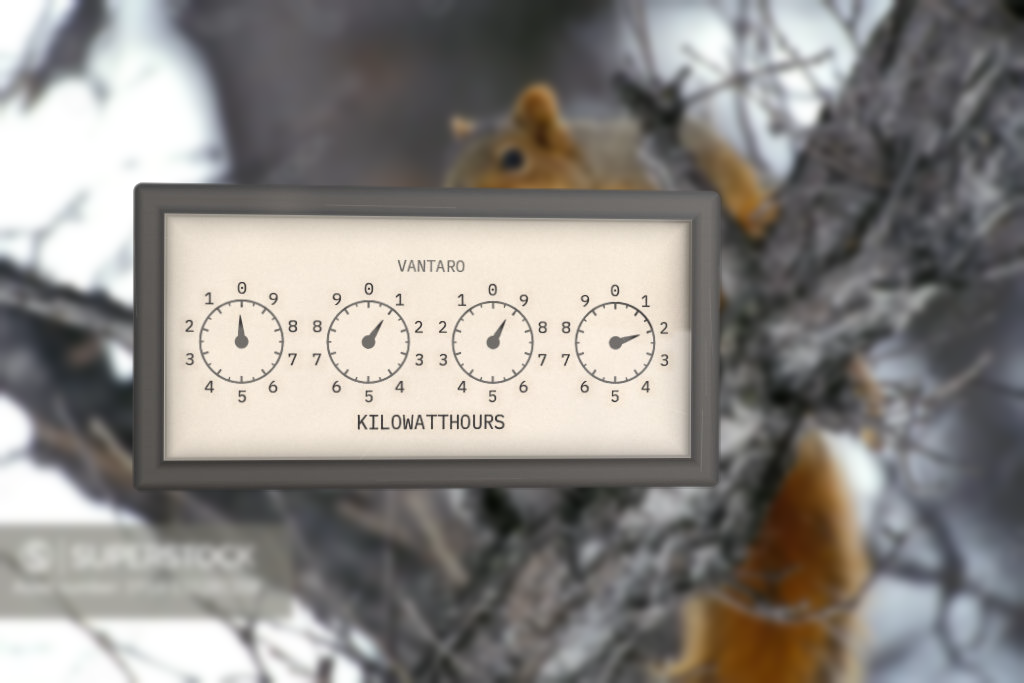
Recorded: 92 kWh
